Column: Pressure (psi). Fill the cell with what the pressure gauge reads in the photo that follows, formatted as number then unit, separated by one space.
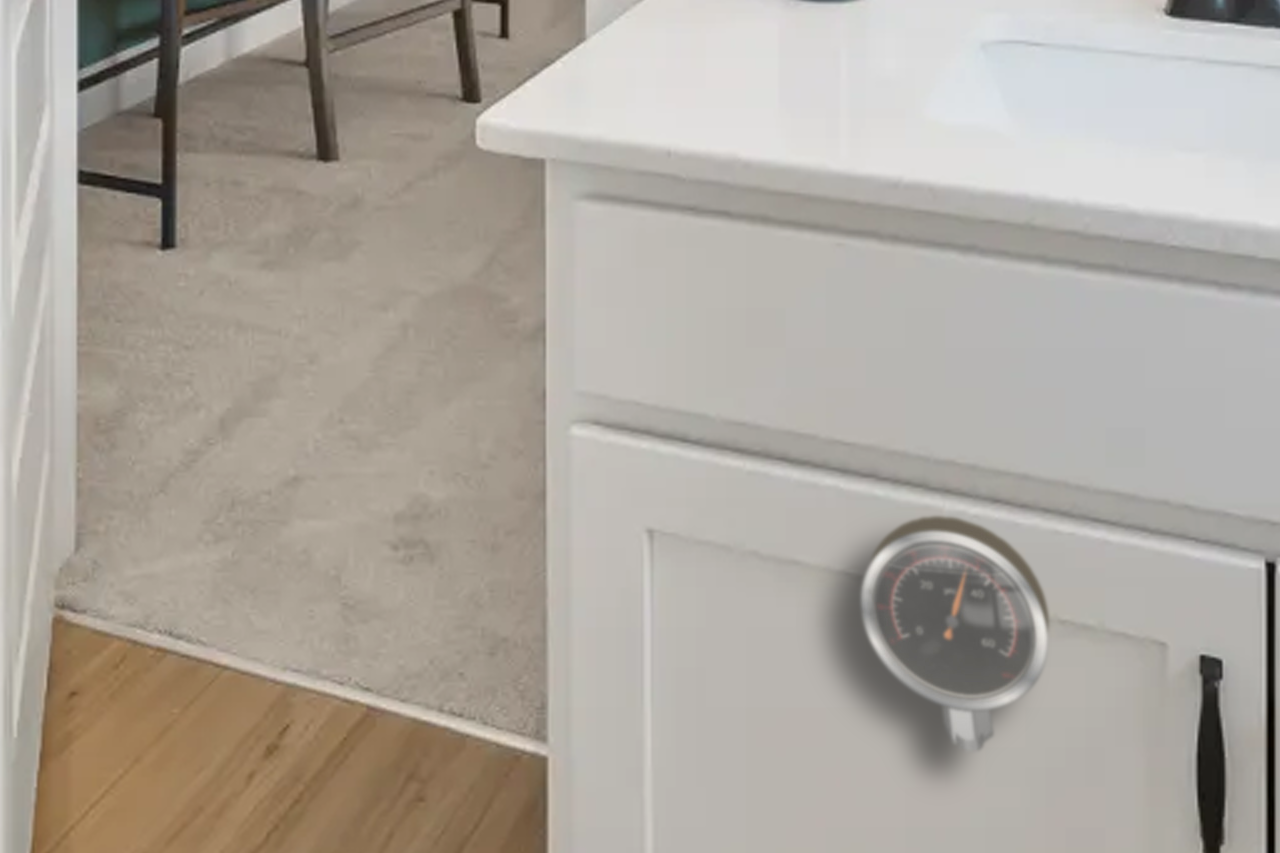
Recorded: 34 psi
